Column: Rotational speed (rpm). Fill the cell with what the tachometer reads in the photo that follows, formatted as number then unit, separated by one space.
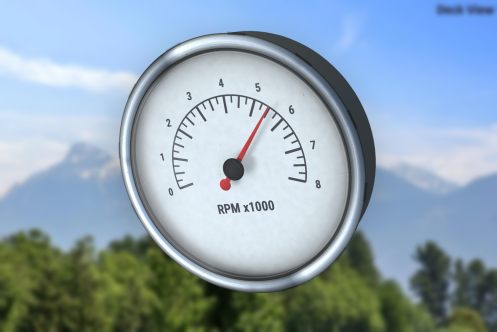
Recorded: 5500 rpm
